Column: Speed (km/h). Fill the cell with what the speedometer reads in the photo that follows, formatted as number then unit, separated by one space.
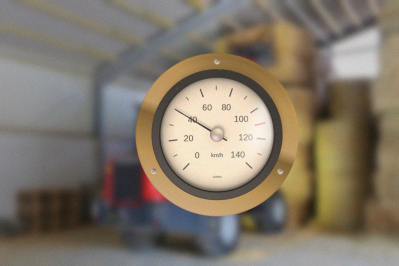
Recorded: 40 km/h
